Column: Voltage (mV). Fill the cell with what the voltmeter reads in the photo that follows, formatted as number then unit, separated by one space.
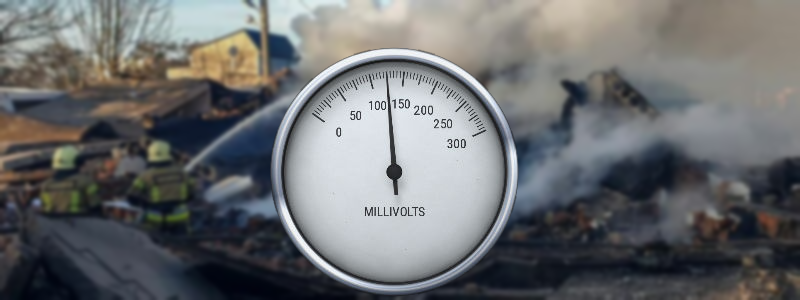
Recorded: 125 mV
